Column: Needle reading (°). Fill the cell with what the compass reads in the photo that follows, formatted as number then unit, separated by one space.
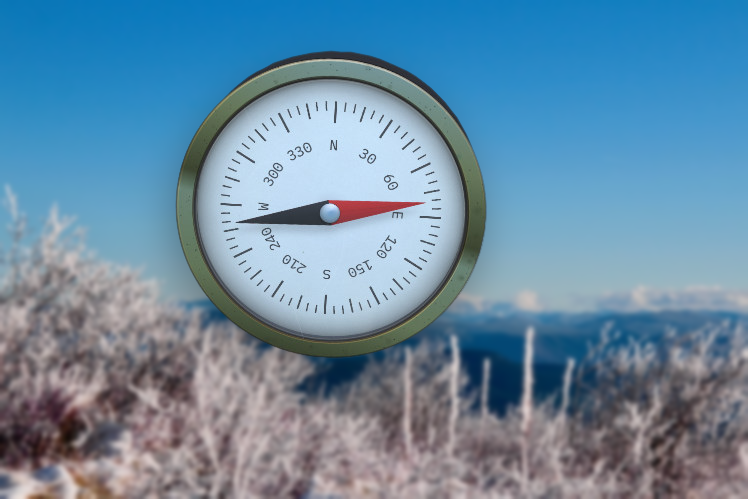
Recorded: 80 °
